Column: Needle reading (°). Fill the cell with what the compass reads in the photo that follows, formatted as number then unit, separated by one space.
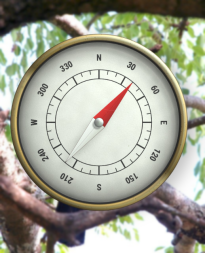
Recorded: 40 °
